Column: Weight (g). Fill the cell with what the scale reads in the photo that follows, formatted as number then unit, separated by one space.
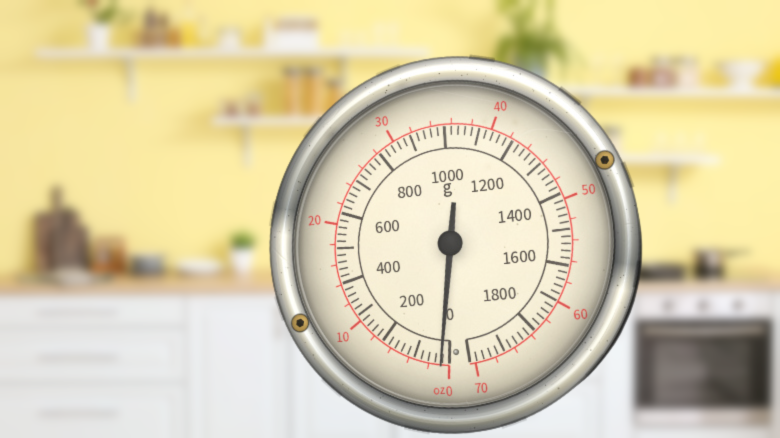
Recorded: 20 g
